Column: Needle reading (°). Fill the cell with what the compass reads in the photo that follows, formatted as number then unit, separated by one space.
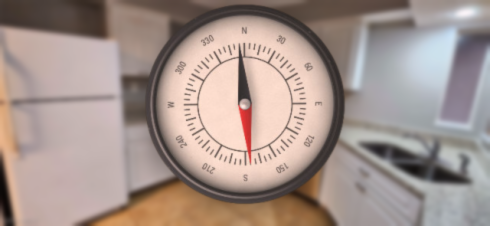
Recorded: 175 °
